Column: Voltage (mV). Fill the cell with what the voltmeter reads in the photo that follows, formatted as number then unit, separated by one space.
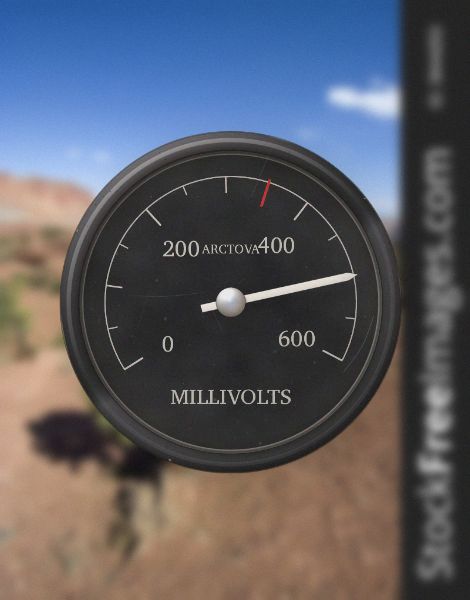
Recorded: 500 mV
